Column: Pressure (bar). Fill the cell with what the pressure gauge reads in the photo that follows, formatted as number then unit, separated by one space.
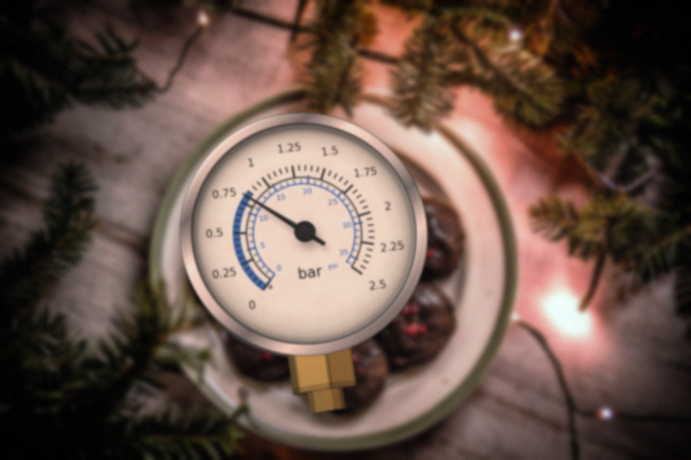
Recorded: 0.8 bar
